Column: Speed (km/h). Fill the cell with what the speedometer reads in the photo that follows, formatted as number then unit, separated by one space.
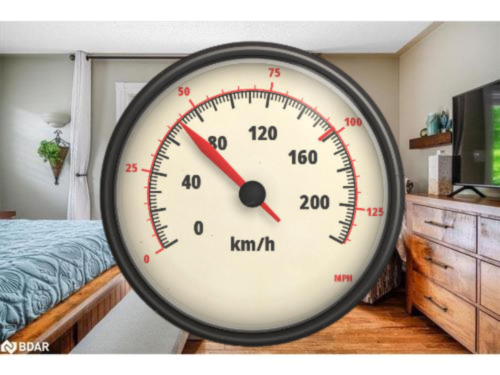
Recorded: 70 km/h
